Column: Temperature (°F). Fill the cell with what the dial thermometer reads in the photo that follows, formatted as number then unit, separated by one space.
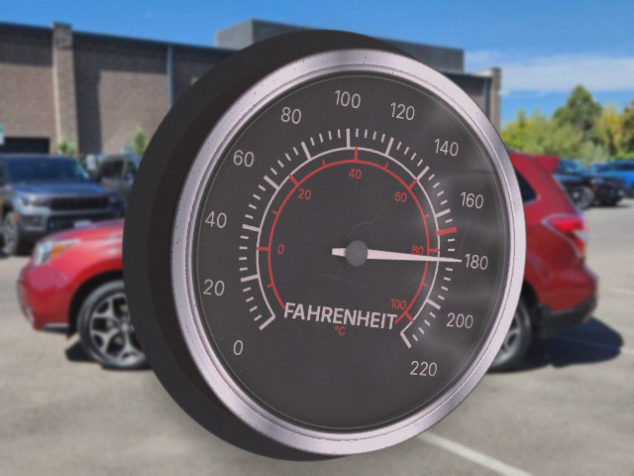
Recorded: 180 °F
